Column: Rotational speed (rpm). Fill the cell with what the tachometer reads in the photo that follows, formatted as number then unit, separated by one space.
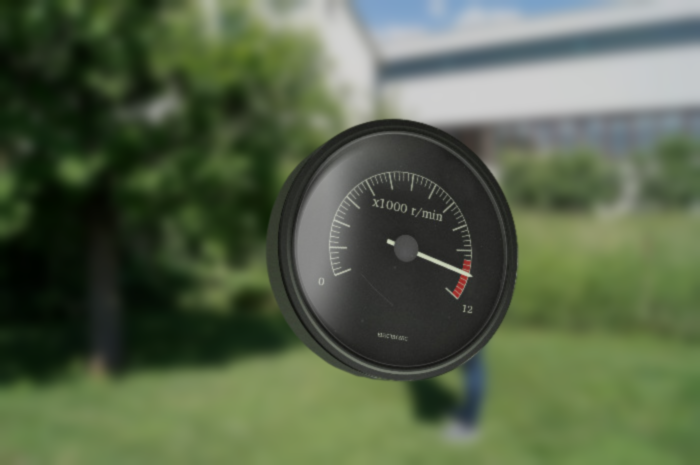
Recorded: 11000 rpm
